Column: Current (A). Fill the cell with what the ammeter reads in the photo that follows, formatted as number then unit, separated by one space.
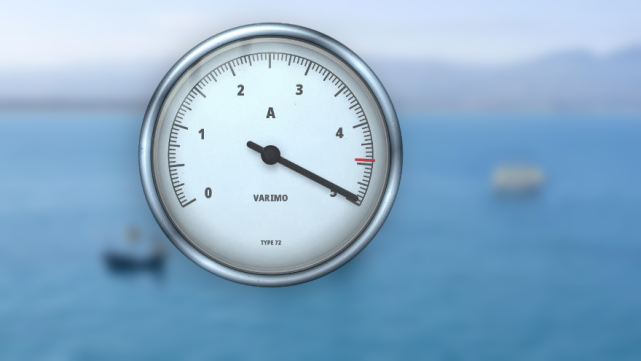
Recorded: 4.95 A
